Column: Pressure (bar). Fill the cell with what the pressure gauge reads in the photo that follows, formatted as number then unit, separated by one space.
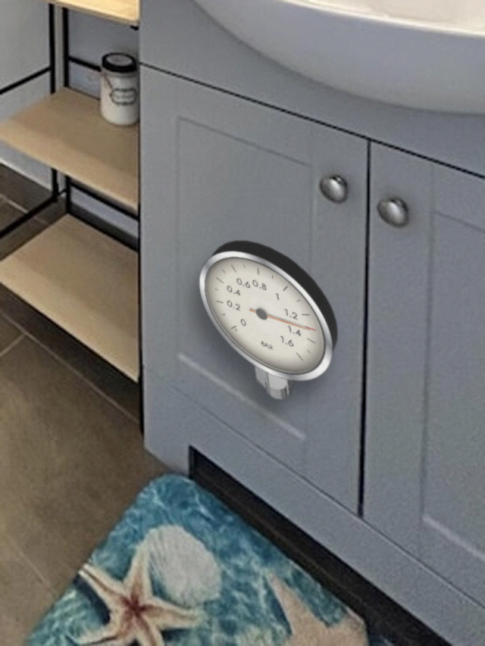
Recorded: 1.3 bar
